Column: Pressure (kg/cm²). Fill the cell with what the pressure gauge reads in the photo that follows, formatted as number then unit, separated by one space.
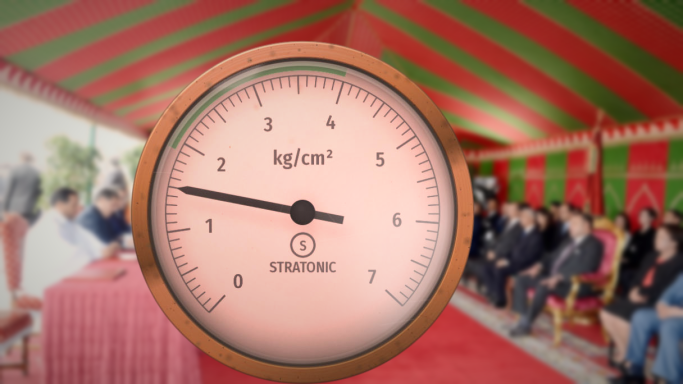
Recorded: 1.5 kg/cm²
